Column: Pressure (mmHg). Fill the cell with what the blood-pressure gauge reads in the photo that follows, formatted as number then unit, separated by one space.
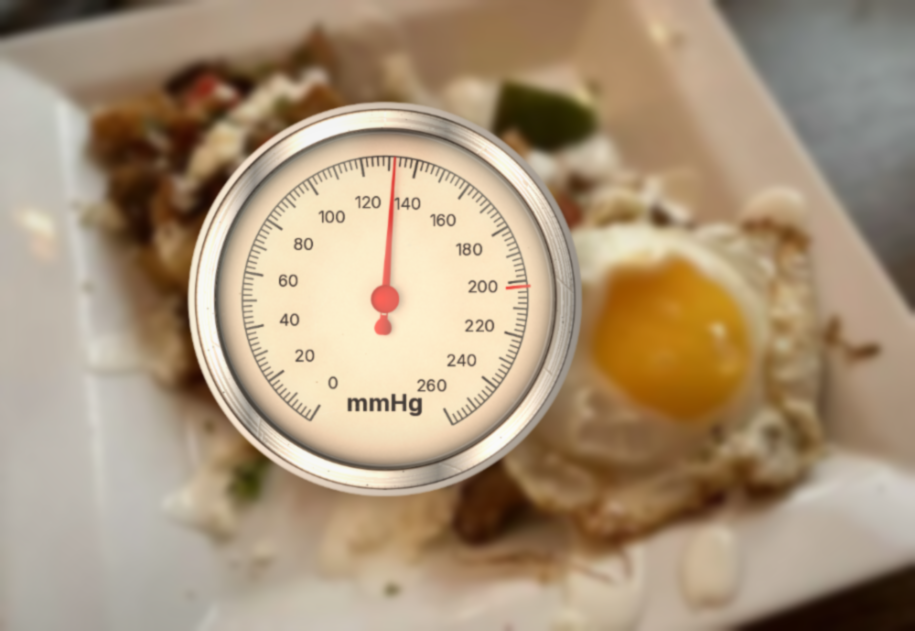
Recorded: 132 mmHg
